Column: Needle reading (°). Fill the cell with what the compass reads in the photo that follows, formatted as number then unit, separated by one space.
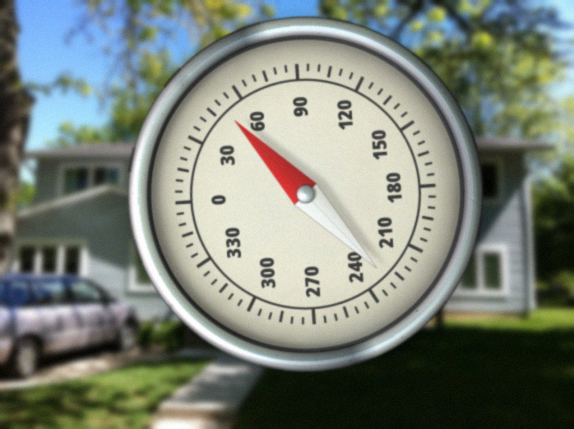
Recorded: 50 °
